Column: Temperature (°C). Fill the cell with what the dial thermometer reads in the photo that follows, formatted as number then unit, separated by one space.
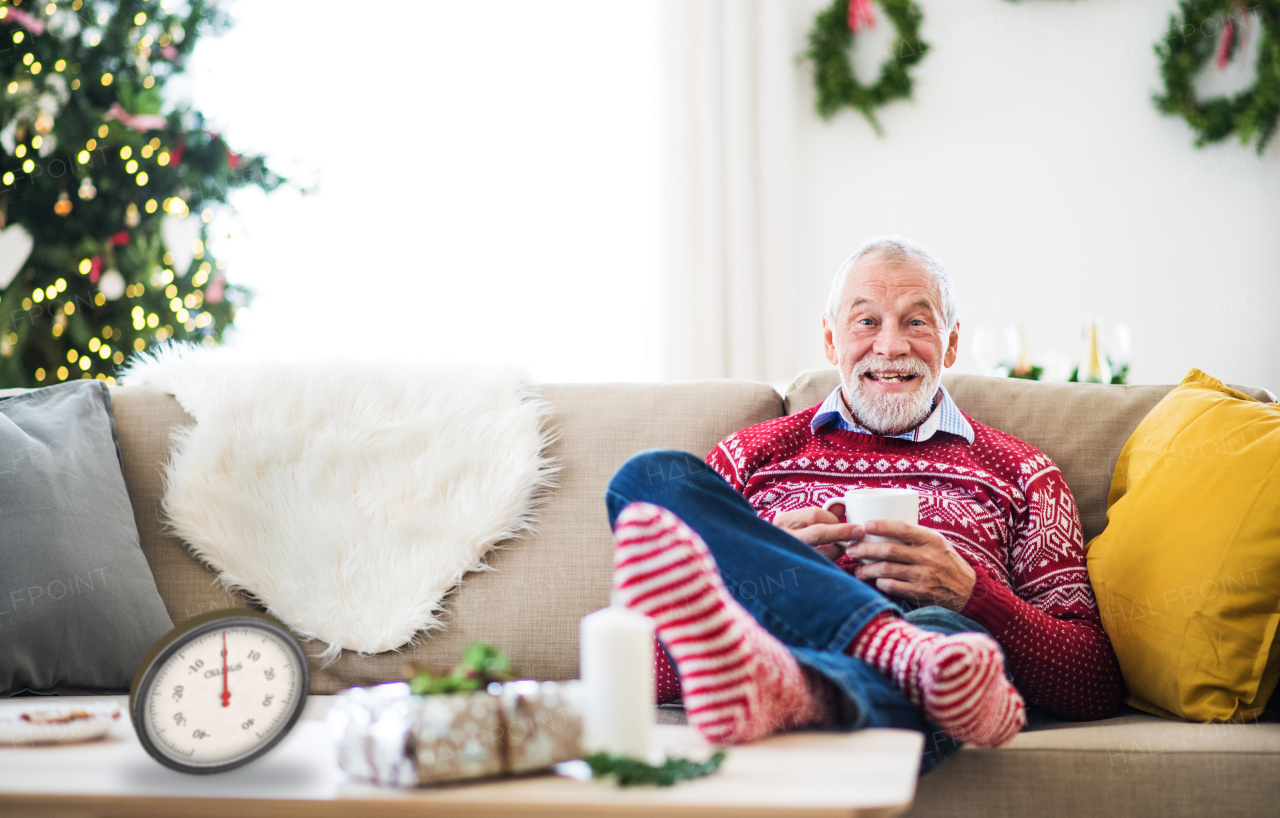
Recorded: 0 °C
